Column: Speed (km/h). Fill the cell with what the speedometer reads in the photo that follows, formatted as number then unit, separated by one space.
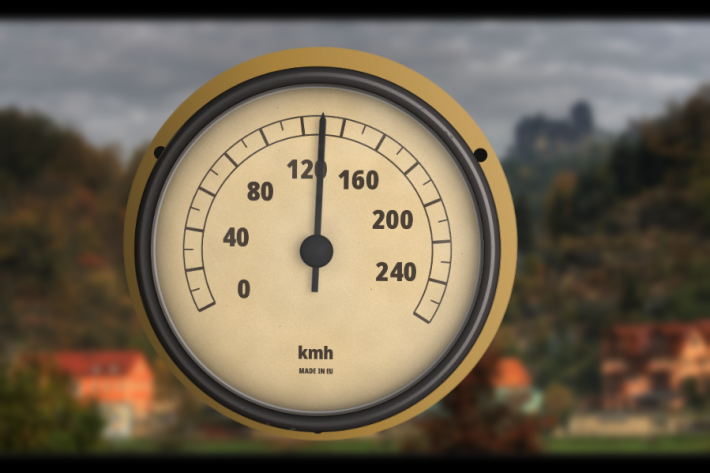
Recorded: 130 km/h
